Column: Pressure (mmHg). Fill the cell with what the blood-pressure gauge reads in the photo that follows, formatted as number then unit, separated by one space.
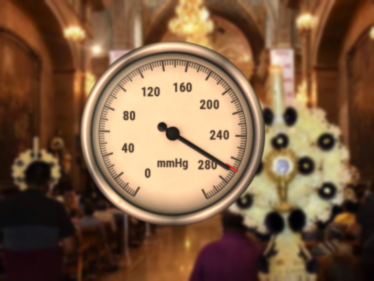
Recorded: 270 mmHg
